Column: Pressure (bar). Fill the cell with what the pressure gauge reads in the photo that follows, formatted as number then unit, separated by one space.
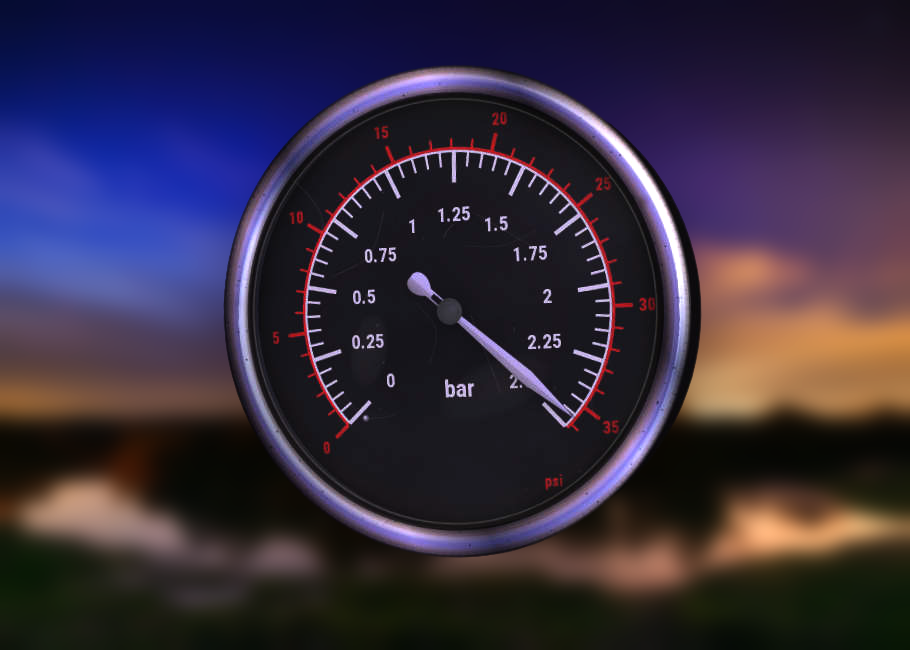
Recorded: 2.45 bar
